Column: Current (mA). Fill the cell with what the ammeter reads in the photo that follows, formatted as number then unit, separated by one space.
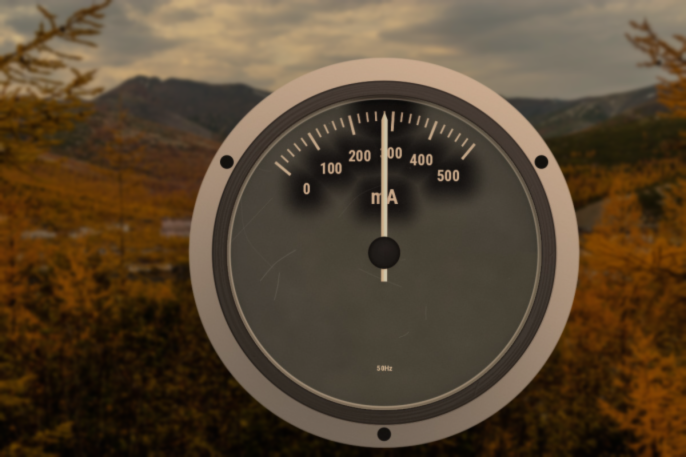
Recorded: 280 mA
